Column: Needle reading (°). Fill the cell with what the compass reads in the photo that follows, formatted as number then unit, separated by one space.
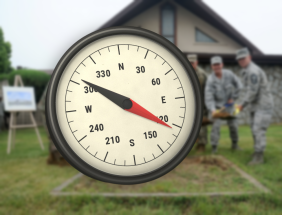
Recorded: 125 °
